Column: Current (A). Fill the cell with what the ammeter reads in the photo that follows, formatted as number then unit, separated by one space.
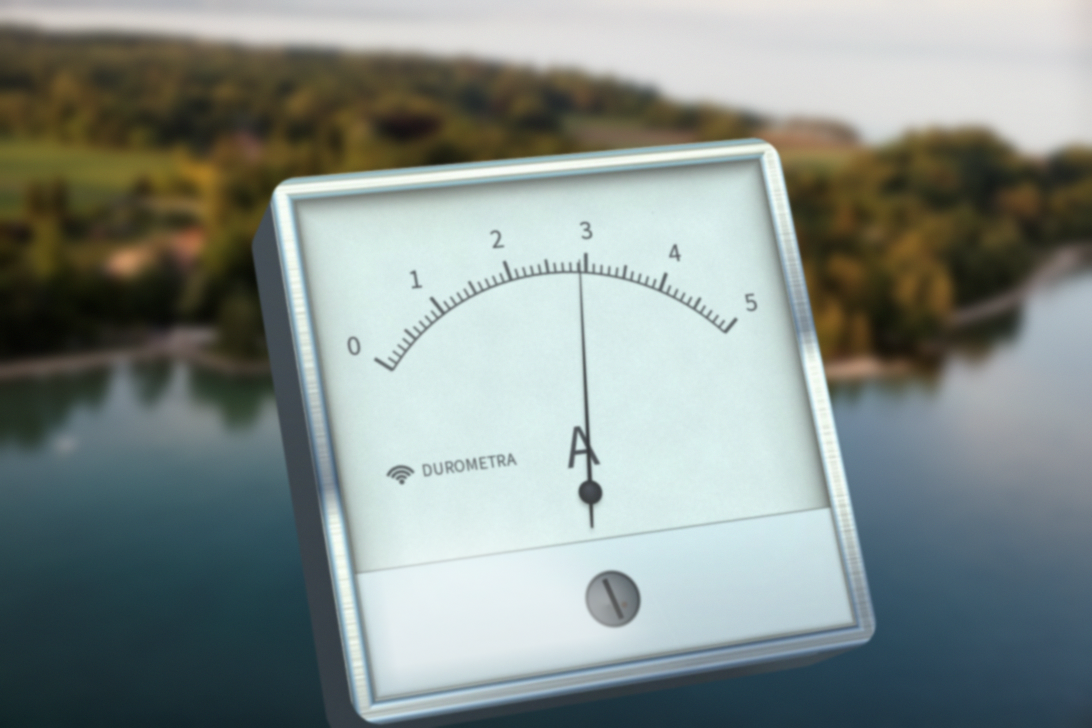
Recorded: 2.9 A
